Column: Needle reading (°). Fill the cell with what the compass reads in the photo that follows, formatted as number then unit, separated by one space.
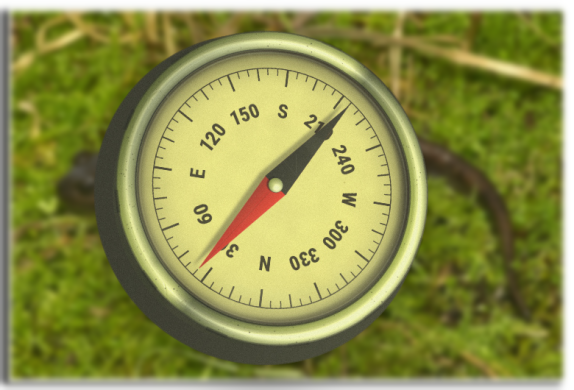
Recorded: 35 °
